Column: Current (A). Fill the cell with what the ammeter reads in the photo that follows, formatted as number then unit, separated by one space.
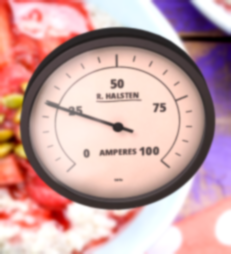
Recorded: 25 A
